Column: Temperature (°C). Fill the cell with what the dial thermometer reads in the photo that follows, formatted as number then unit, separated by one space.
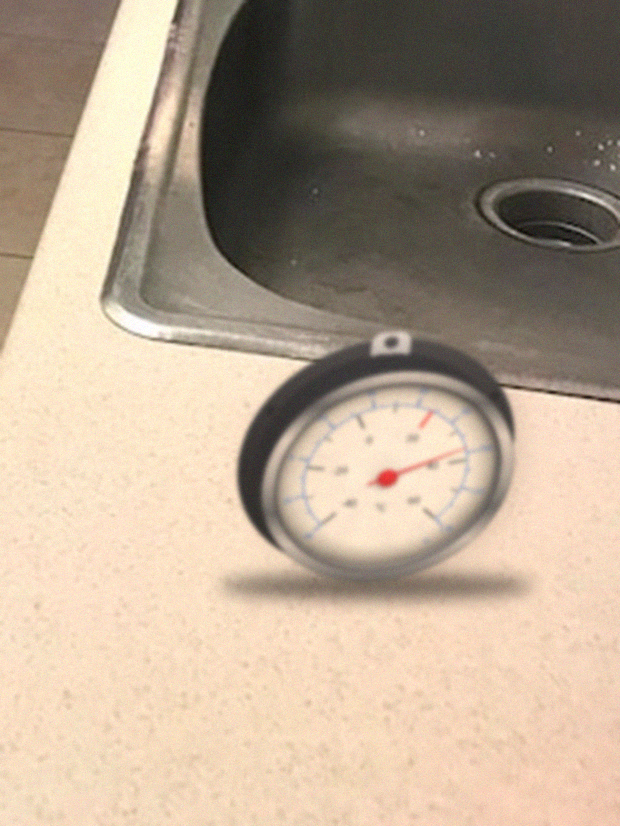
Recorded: 35 °C
